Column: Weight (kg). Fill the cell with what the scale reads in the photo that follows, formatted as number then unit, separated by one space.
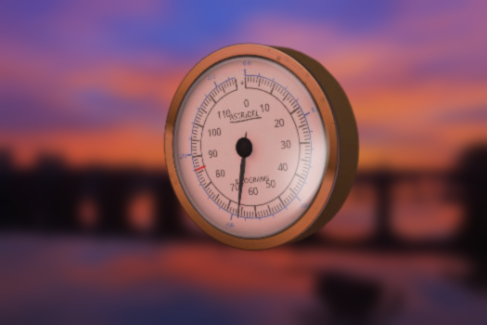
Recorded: 65 kg
